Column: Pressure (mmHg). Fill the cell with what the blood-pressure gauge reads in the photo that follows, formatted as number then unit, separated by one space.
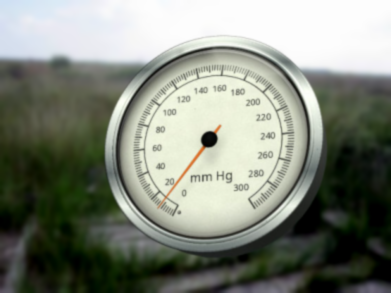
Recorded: 10 mmHg
